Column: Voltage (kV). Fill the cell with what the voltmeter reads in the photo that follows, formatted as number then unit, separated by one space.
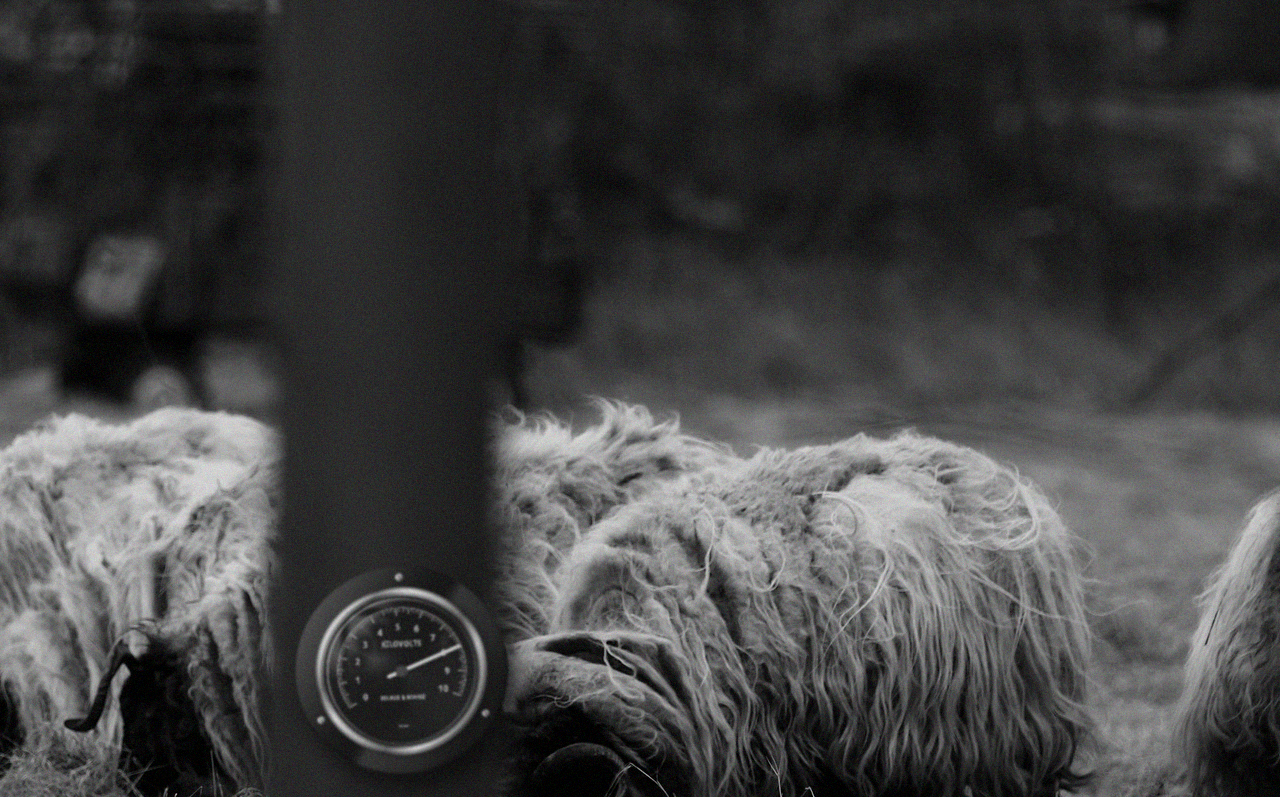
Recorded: 8 kV
